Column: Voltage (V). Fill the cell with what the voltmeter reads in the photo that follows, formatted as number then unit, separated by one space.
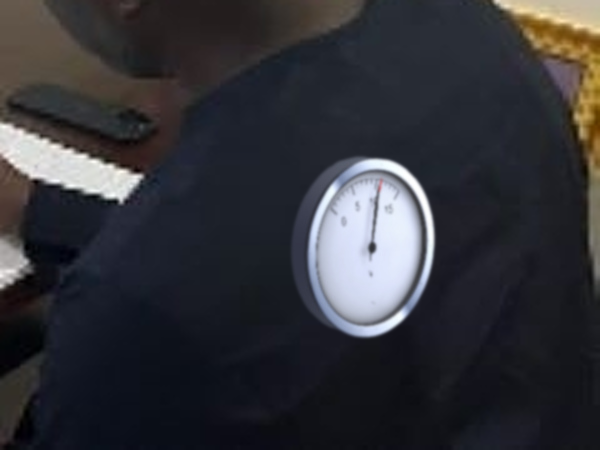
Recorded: 10 V
